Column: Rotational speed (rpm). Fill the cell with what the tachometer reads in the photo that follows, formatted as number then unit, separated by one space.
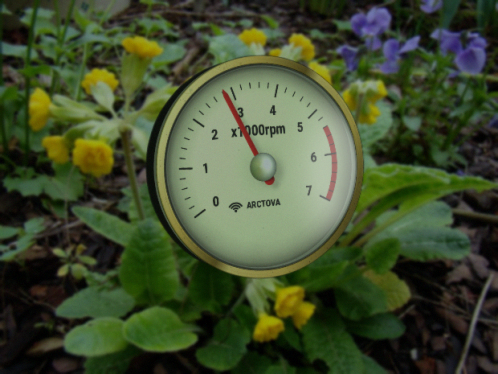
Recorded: 2800 rpm
